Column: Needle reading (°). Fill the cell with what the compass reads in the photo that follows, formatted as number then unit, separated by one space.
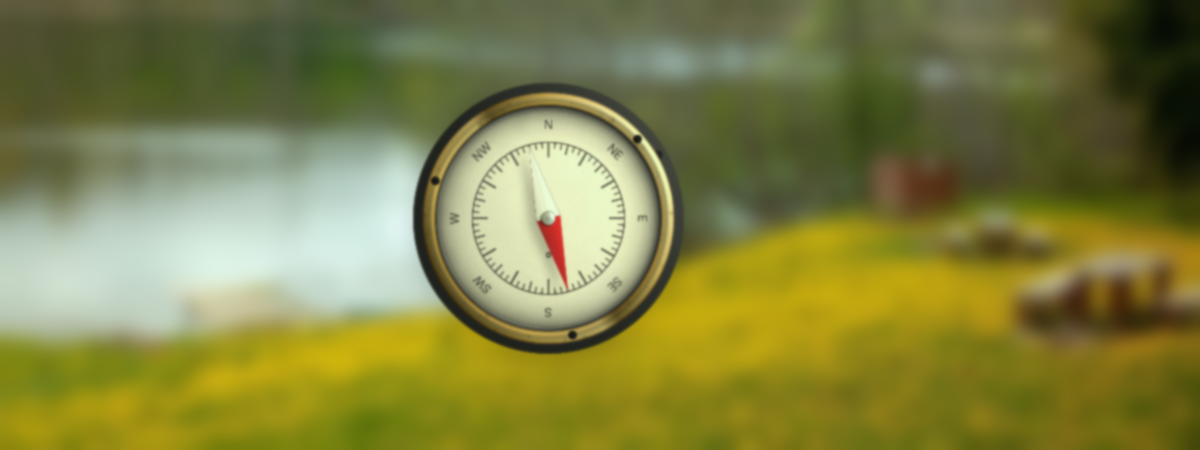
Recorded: 165 °
